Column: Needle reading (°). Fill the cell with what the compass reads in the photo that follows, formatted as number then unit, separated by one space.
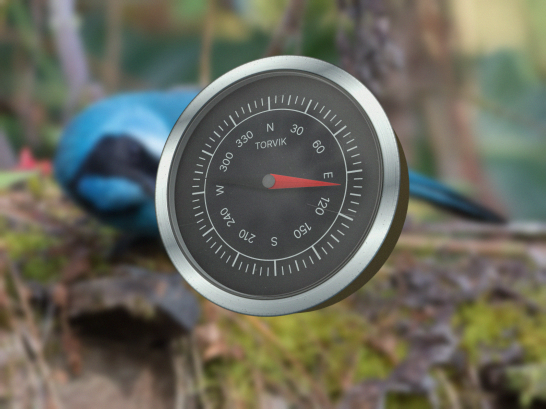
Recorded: 100 °
